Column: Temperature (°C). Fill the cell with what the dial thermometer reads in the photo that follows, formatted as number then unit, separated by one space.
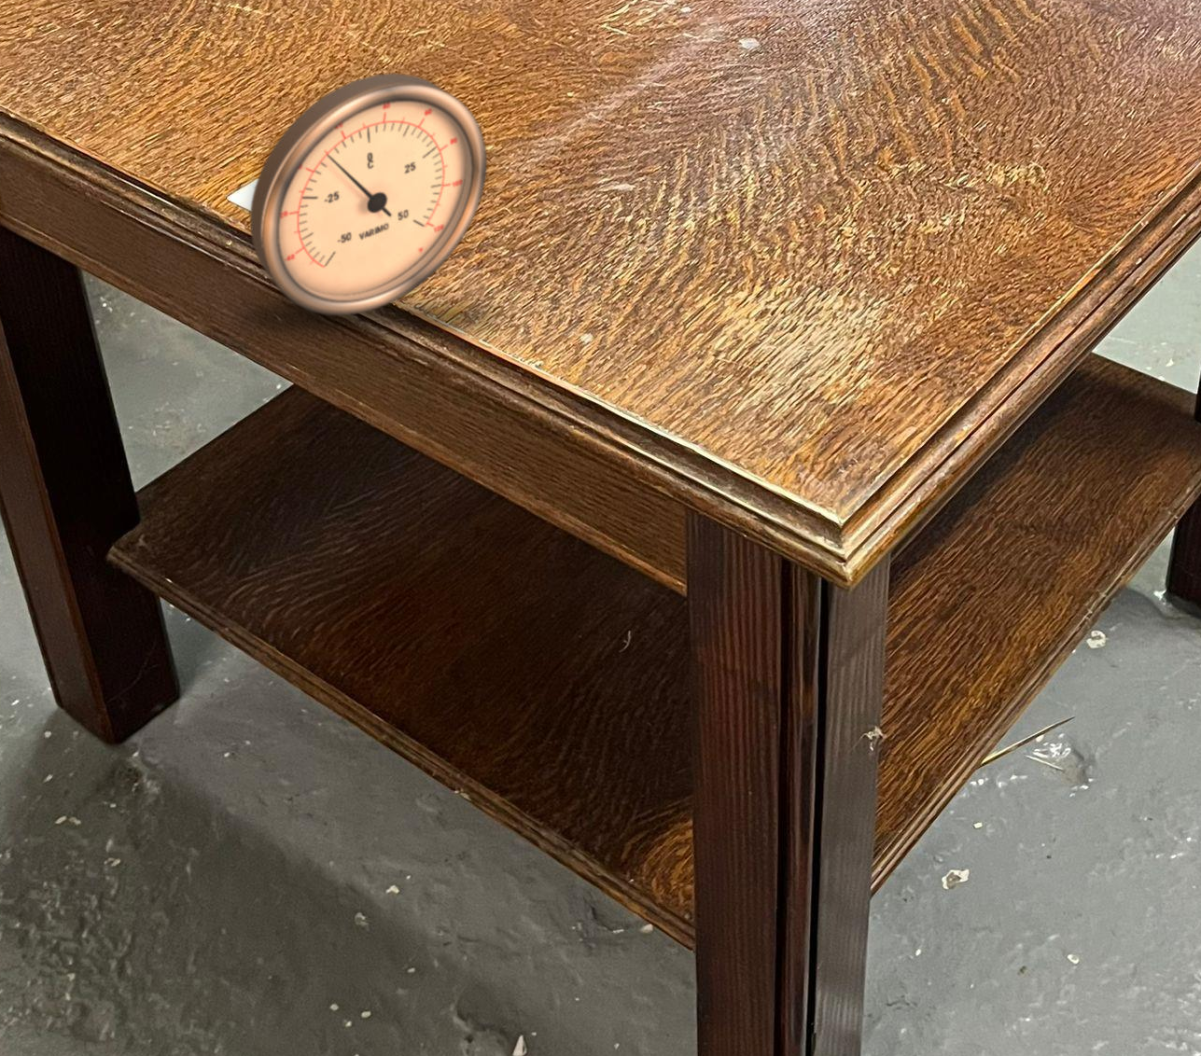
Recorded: -12.5 °C
